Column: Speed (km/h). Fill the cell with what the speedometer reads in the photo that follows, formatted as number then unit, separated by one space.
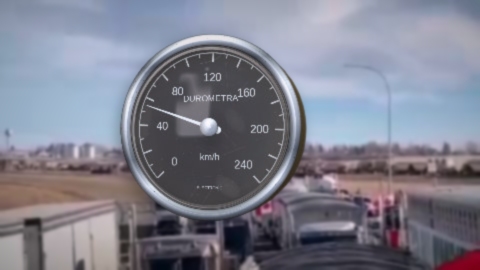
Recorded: 55 km/h
